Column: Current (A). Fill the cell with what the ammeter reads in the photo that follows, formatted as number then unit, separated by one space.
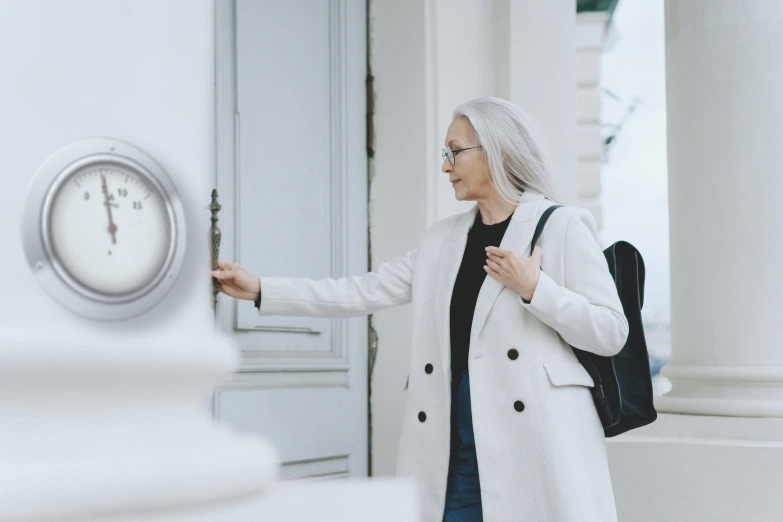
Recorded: 5 A
